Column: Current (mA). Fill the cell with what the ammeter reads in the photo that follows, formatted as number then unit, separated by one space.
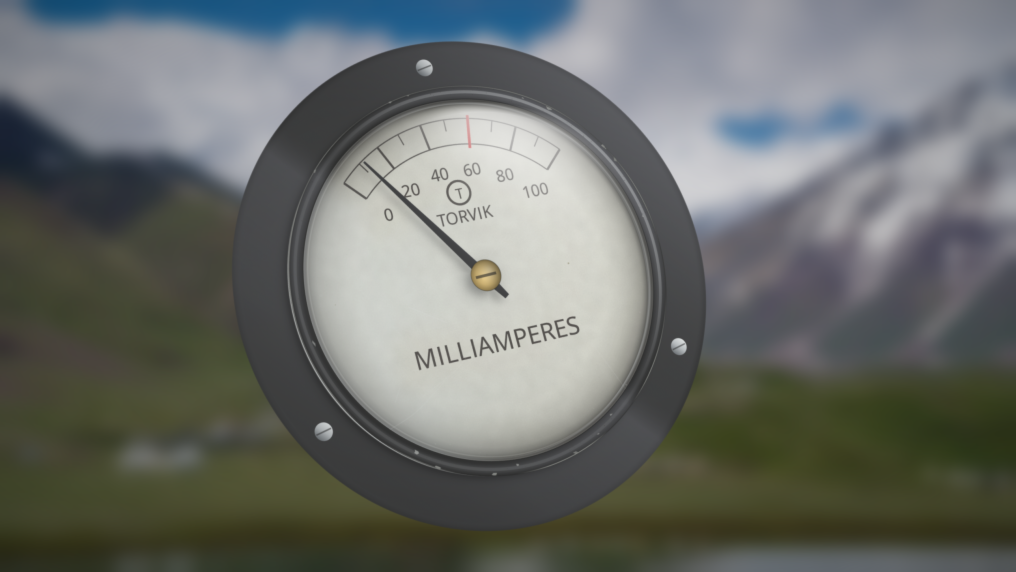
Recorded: 10 mA
